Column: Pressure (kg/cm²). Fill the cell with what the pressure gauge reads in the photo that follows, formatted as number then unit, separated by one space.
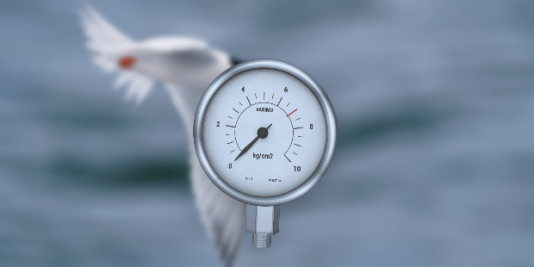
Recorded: 0 kg/cm²
